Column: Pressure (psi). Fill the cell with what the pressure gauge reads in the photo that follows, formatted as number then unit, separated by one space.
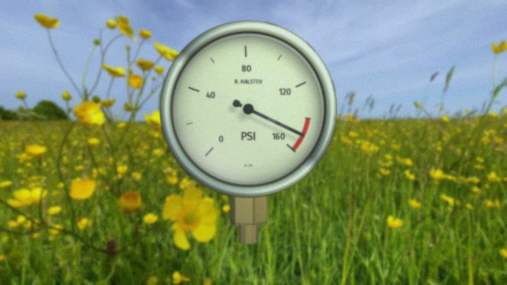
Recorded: 150 psi
